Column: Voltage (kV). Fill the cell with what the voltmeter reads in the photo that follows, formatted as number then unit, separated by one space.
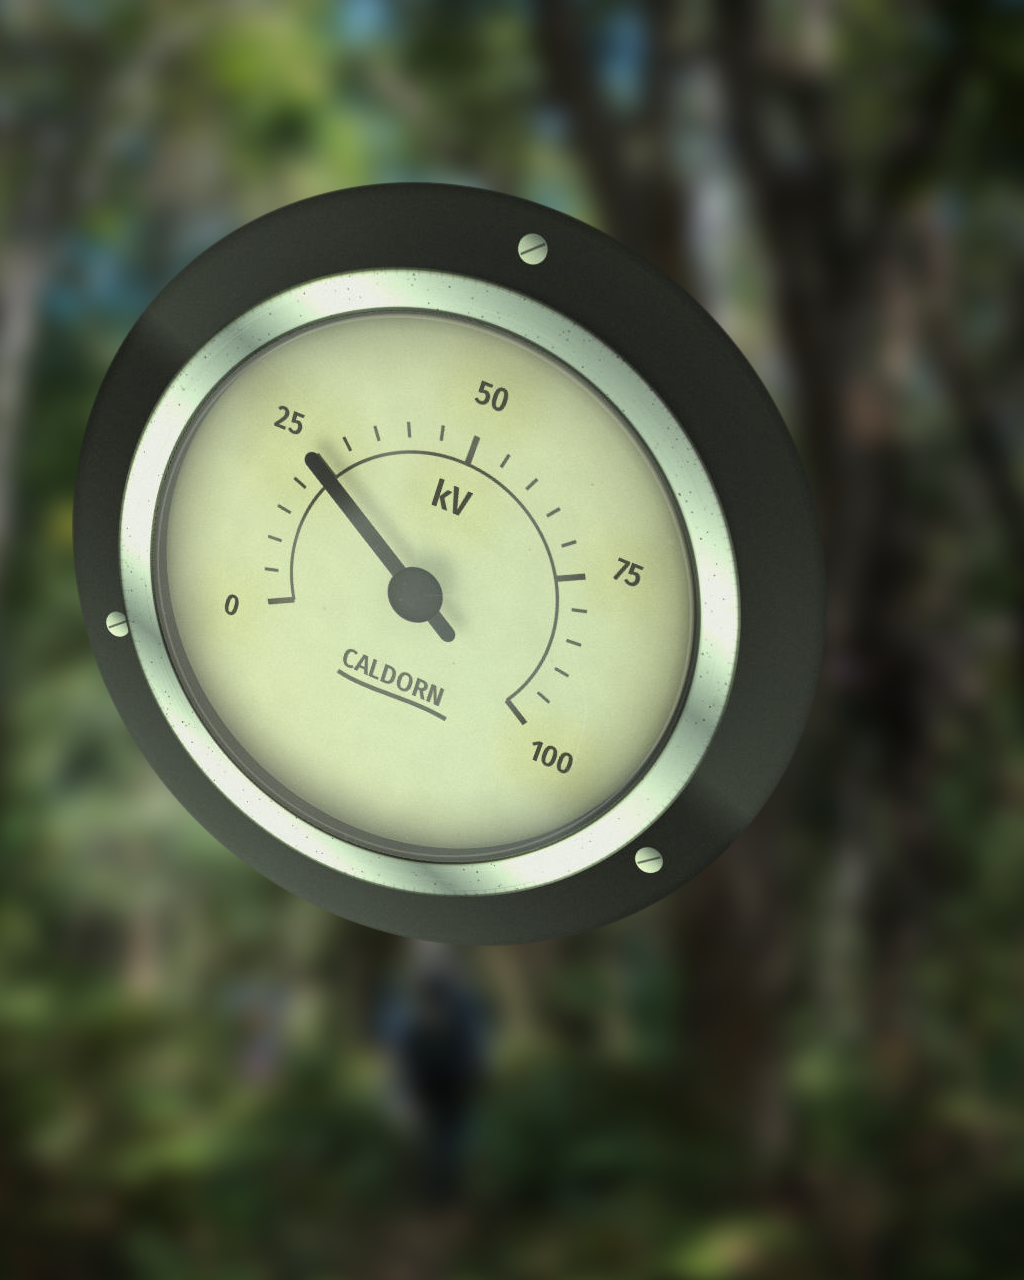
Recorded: 25 kV
